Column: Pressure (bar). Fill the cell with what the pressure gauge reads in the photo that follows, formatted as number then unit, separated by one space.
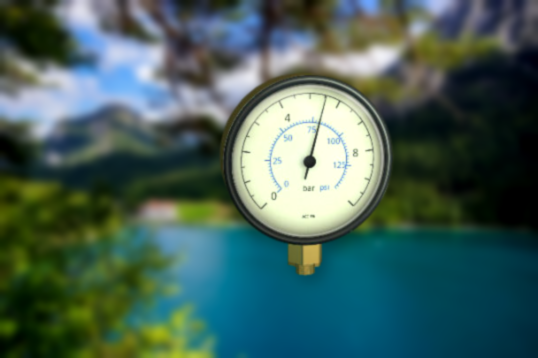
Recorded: 5.5 bar
